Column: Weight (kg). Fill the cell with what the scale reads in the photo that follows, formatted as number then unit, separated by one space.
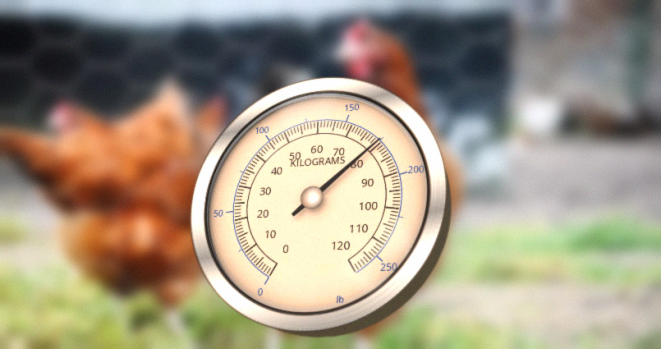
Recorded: 80 kg
